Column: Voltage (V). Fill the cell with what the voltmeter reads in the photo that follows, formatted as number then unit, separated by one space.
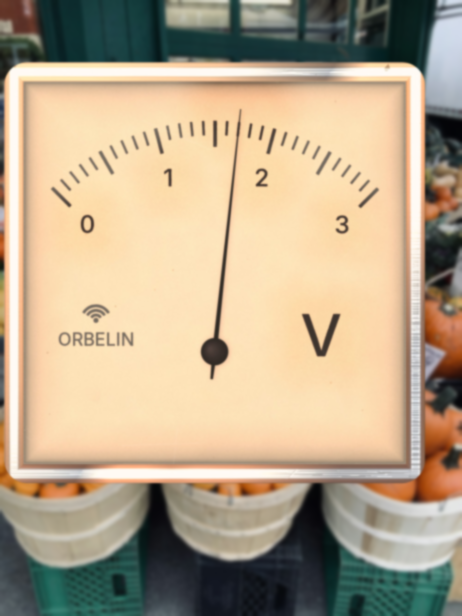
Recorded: 1.7 V
